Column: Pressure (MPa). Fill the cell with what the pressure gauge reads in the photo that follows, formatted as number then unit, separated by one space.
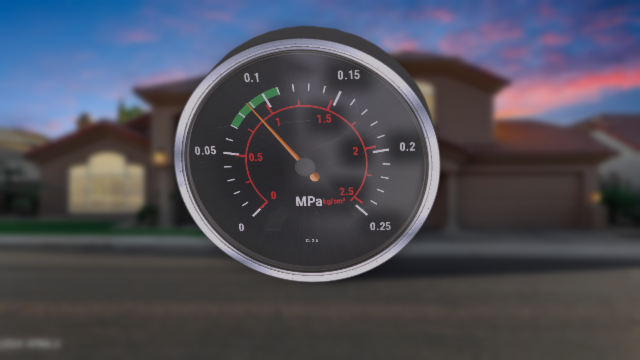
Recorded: 0.09 MPa
